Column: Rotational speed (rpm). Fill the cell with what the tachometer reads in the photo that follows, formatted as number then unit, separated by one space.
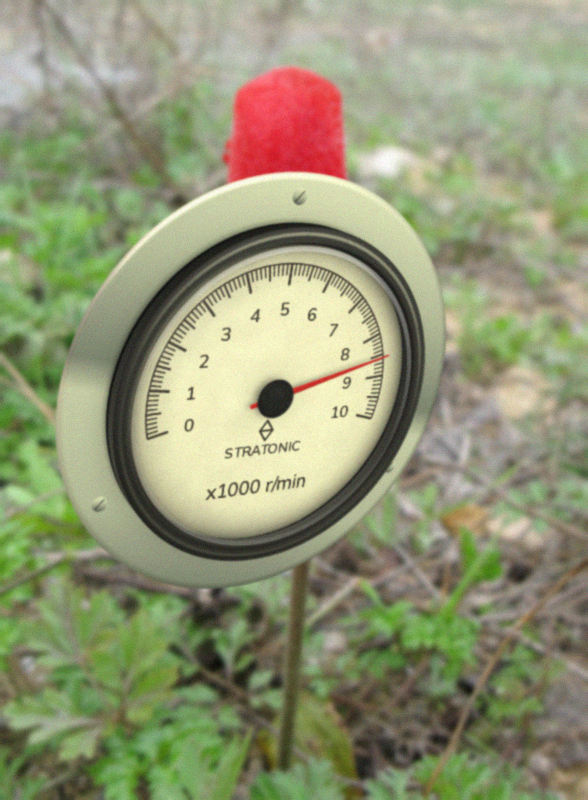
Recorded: 8500 rpm
